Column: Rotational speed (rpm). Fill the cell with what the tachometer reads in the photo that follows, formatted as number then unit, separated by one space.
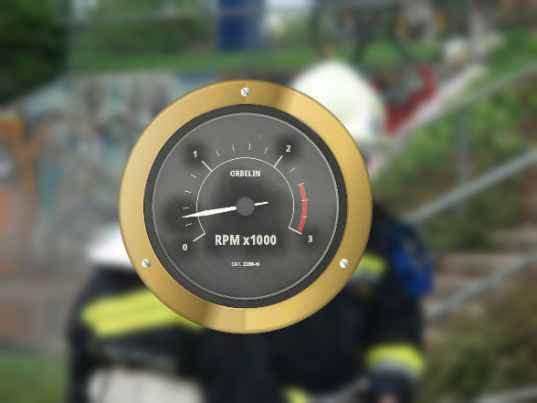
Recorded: 300 rpm
